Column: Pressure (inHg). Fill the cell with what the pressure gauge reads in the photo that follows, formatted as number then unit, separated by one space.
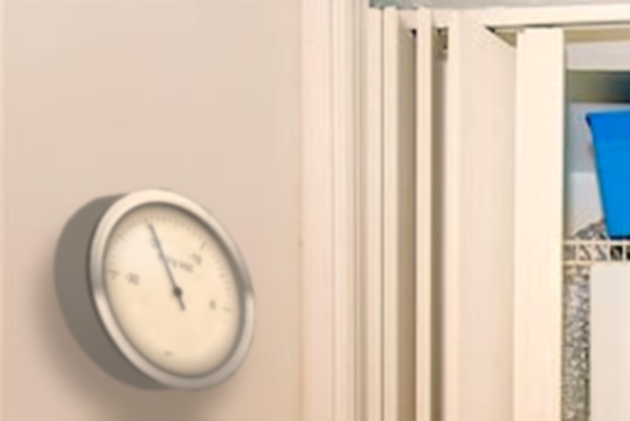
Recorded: -20 inHg
